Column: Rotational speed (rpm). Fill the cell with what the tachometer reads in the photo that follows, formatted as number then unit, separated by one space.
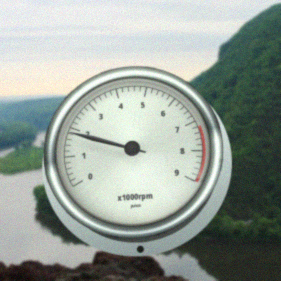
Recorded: 1800 rpm
